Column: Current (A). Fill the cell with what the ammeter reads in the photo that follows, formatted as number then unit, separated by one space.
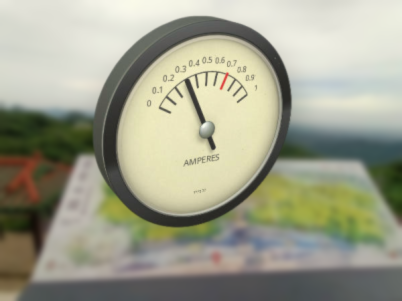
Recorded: 0.3 A
